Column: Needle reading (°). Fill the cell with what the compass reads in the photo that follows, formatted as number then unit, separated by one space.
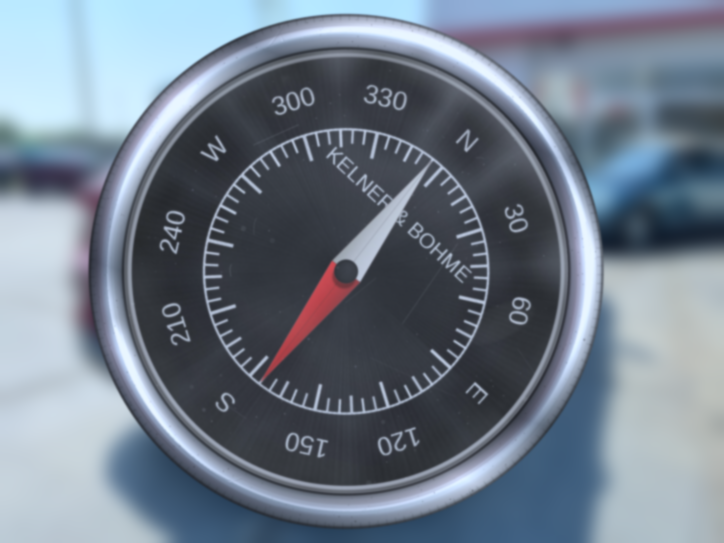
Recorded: 175 °
